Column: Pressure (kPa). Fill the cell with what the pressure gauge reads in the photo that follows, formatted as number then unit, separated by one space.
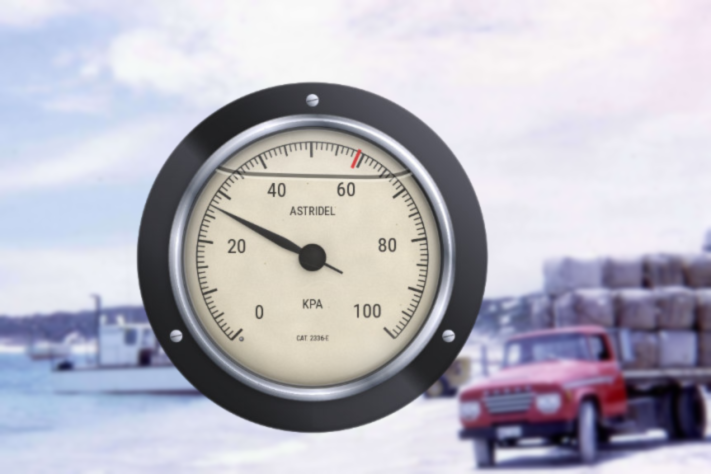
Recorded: 27 kPa
